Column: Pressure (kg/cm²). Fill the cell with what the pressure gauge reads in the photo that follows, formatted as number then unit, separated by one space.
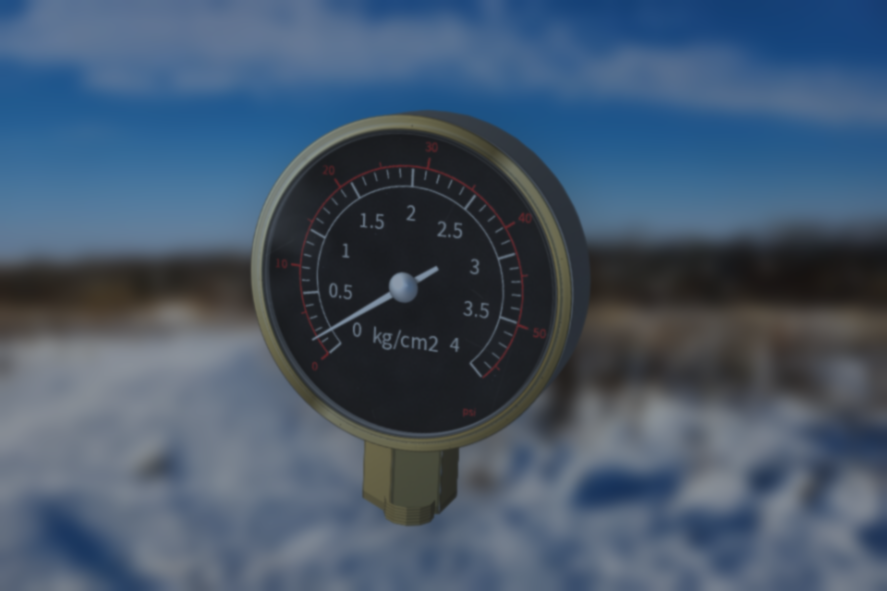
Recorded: 0.15 kg/cm²
